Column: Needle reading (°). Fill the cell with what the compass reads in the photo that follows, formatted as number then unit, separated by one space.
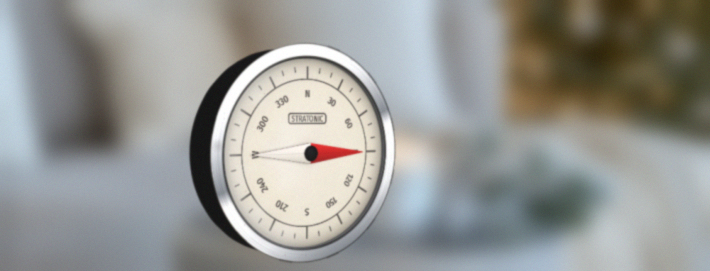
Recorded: 90 °
